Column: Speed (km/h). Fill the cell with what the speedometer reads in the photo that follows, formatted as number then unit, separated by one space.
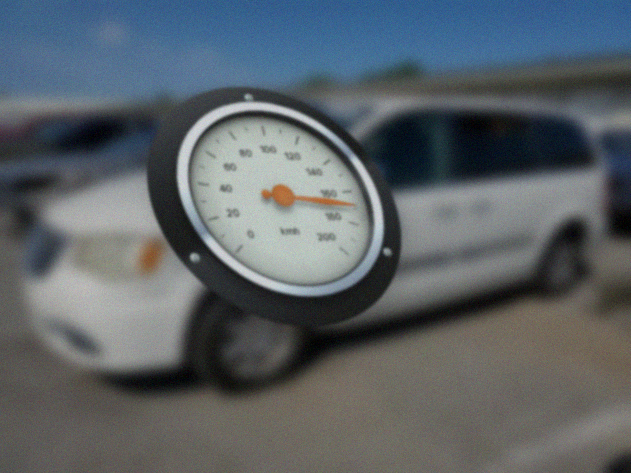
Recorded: 170 km/h
